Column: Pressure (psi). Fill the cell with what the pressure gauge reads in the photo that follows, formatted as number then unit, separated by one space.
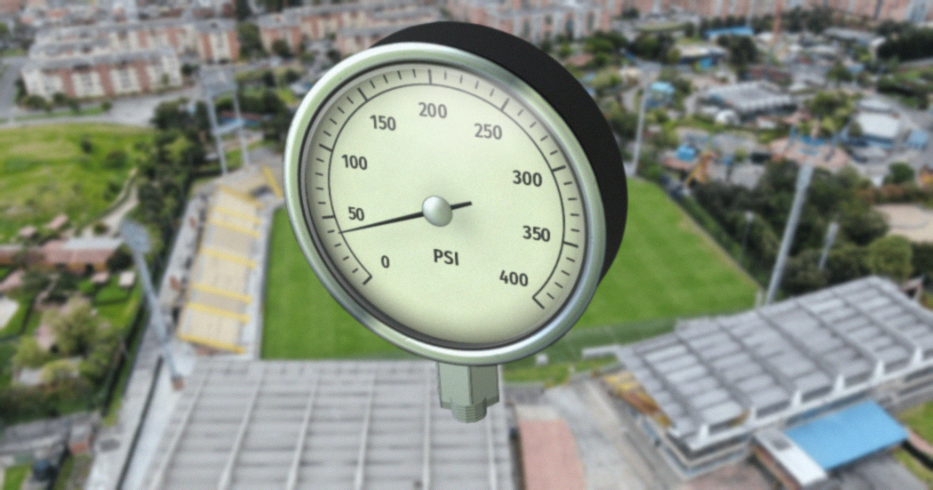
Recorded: 40 psi
